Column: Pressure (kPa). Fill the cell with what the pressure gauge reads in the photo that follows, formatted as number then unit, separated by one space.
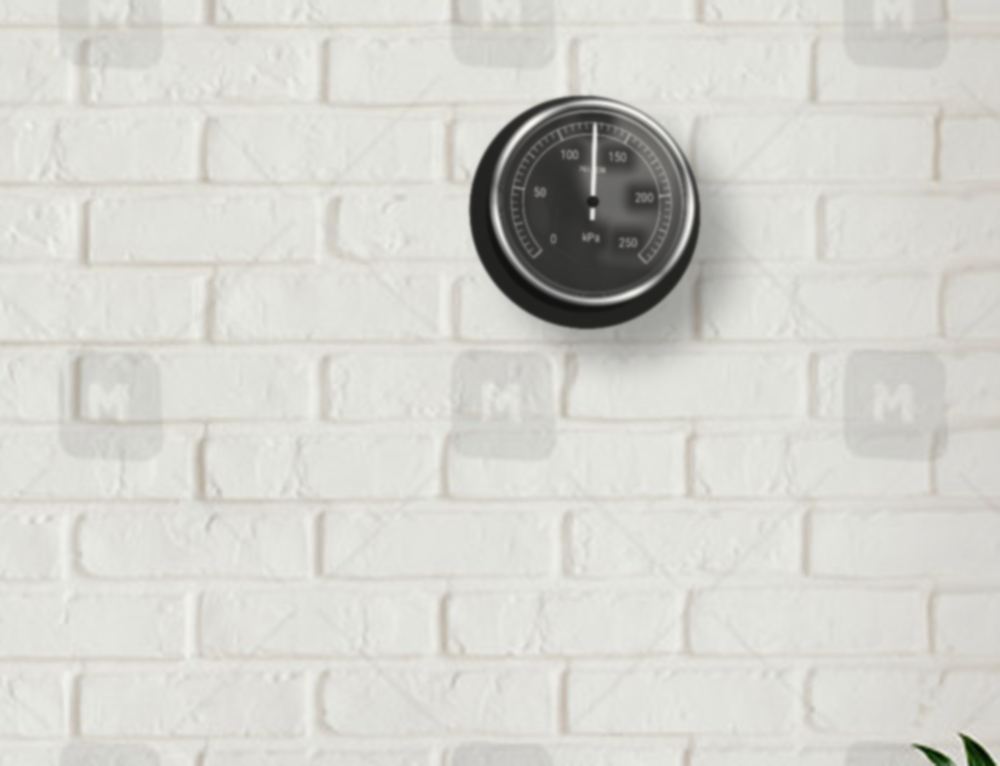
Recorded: 125 kPa
